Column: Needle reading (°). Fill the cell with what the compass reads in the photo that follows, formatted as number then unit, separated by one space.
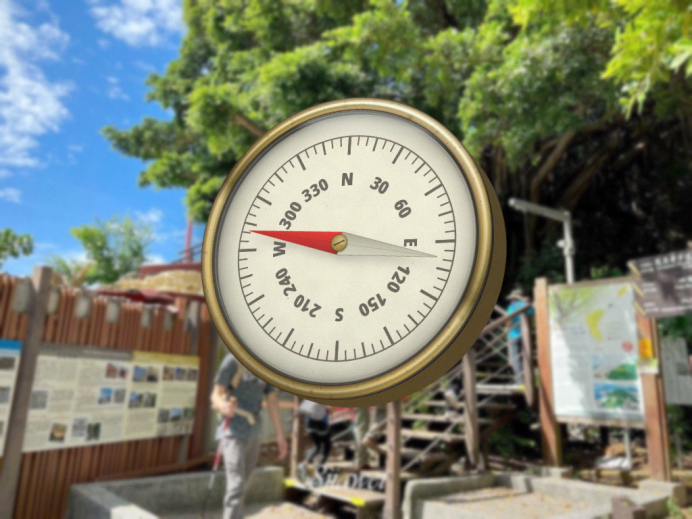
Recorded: 280 °
